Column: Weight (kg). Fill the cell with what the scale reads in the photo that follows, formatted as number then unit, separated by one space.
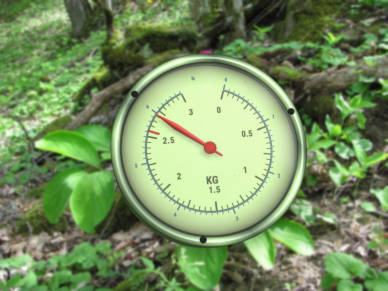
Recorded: 2.7 kg
